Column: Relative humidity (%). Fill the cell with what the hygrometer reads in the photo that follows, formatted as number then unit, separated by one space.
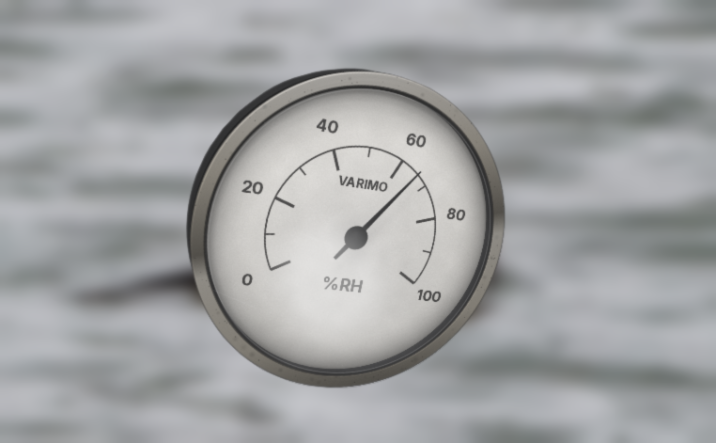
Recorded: 65 %
